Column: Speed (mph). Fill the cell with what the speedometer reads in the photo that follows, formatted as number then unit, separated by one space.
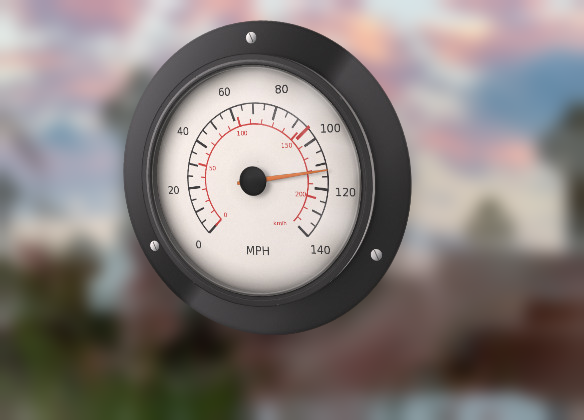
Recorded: 112.5 mph
